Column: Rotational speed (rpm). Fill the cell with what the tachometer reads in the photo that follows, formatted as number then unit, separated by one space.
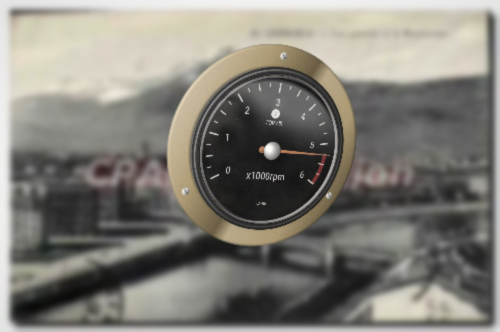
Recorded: 5250 rpm
